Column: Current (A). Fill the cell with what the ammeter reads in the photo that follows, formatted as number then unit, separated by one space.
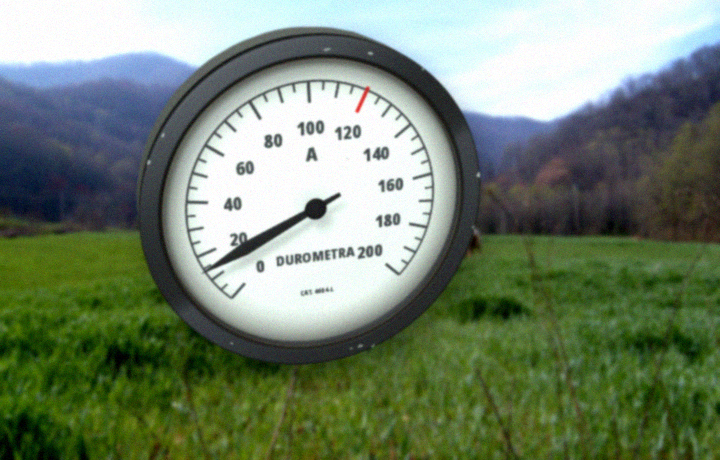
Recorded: 15 A
